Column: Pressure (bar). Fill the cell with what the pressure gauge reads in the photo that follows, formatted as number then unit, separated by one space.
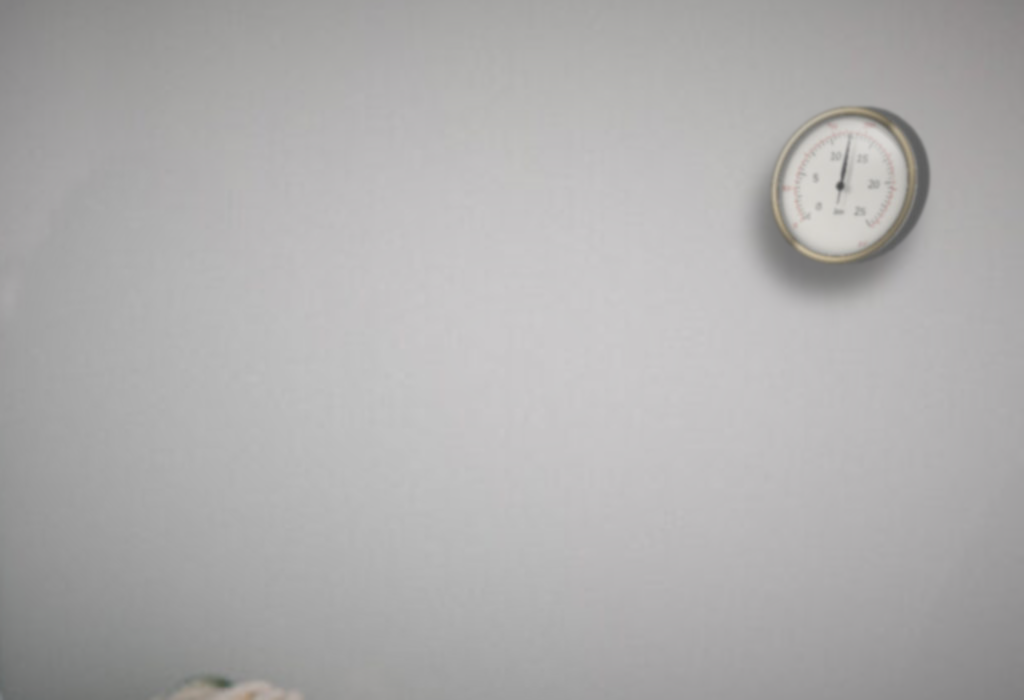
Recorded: 12.5 bar
